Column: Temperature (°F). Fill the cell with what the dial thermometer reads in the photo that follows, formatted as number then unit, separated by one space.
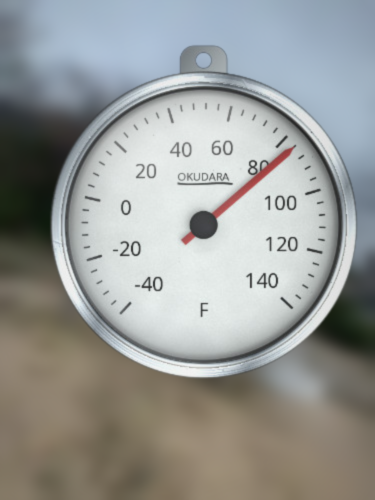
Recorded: 84 °F
